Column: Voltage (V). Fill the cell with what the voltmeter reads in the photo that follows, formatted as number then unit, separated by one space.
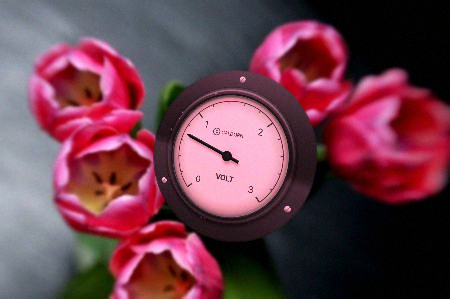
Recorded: 0.7 V
